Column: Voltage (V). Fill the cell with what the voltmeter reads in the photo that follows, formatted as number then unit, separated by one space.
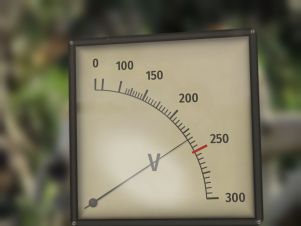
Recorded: 235 V
